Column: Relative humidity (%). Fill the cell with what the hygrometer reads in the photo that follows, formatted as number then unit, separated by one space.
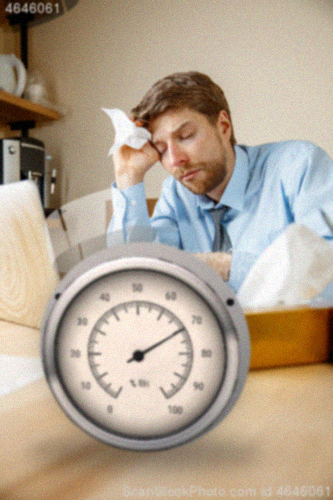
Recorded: 70 %
